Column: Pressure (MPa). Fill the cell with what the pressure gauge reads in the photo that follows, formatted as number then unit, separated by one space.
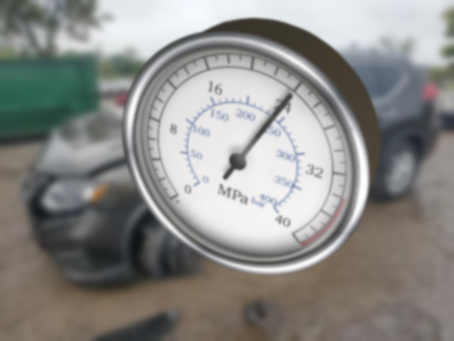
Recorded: 24 MPa
